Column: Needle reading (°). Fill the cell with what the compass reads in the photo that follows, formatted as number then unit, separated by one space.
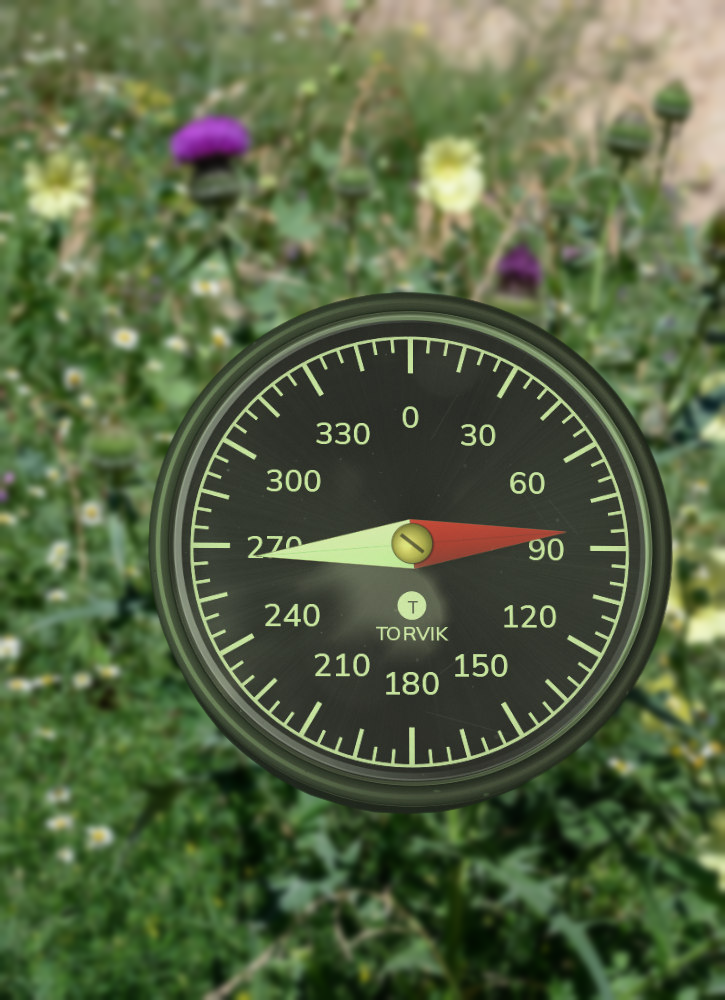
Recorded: 85 °
